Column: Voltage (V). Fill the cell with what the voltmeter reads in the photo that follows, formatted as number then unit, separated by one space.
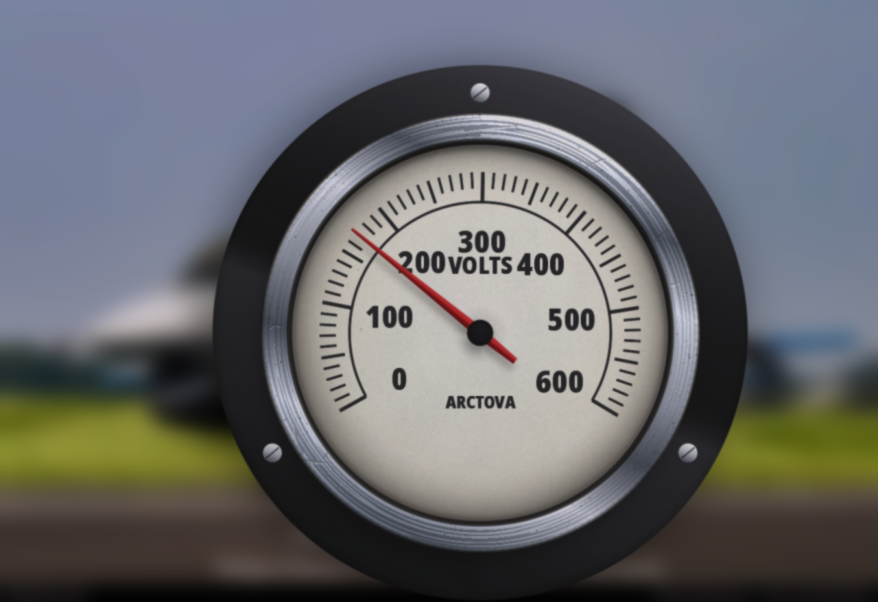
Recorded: 170 V
